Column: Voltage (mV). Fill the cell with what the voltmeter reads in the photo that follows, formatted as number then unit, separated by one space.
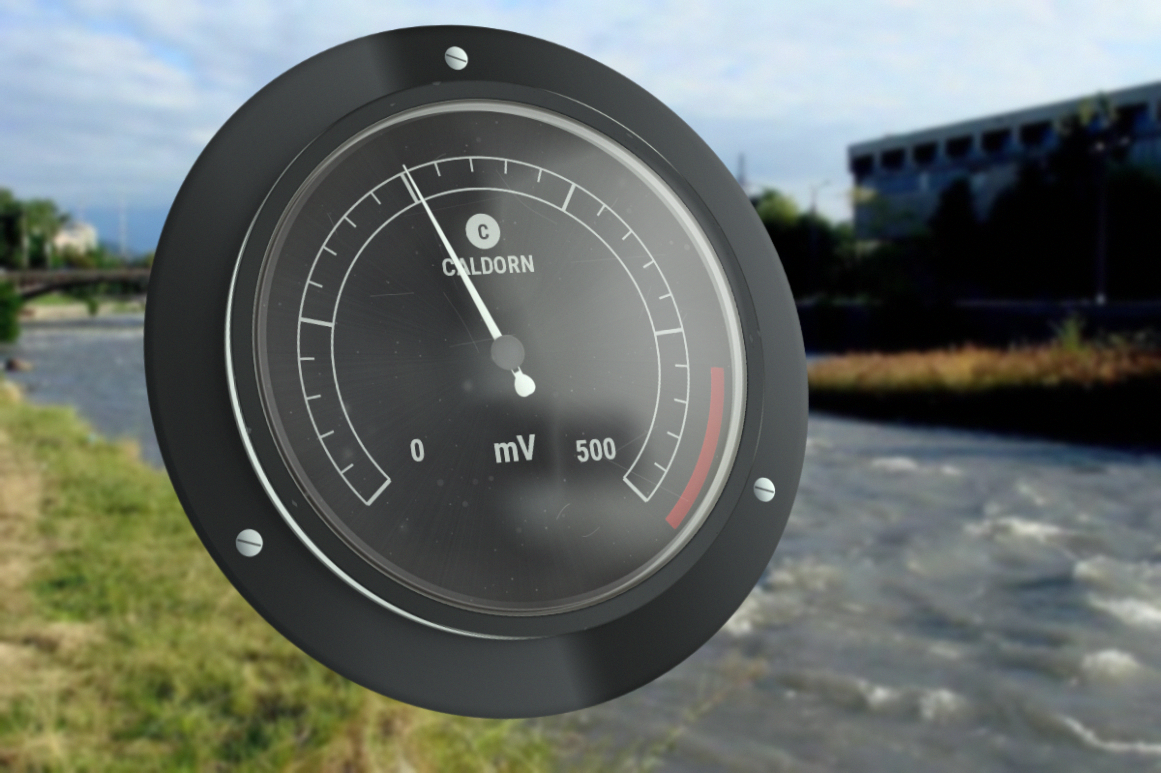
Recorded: 200 mV
